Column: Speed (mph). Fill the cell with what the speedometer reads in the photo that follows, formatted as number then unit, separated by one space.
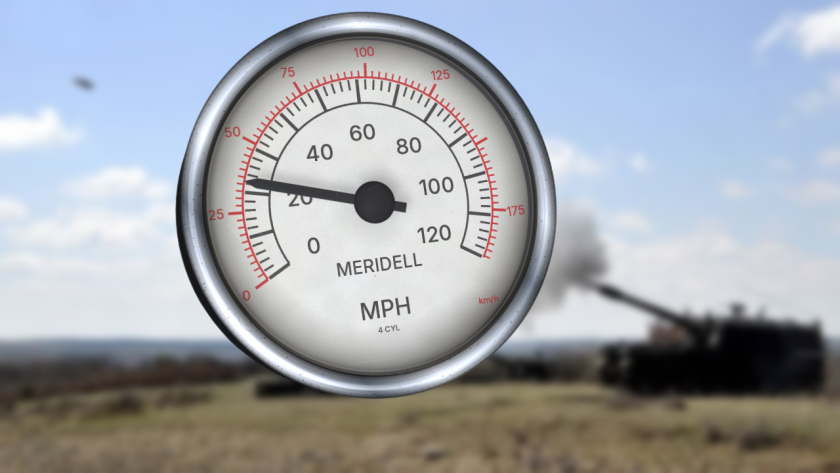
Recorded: 22 mph
